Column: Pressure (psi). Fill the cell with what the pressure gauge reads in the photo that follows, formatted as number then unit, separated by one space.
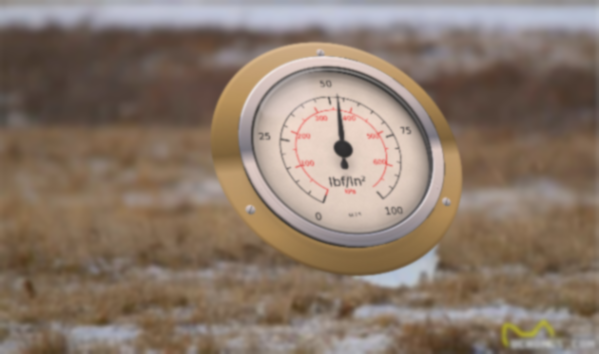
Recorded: 52.5 psi
